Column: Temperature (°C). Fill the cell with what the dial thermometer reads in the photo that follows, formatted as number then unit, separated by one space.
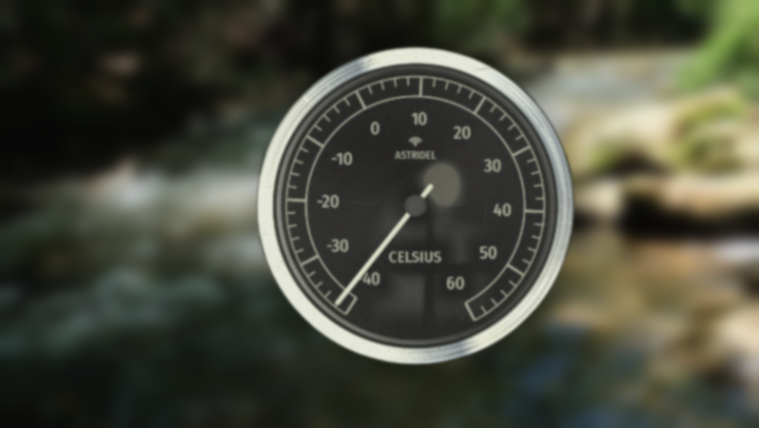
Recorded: -38 °C
